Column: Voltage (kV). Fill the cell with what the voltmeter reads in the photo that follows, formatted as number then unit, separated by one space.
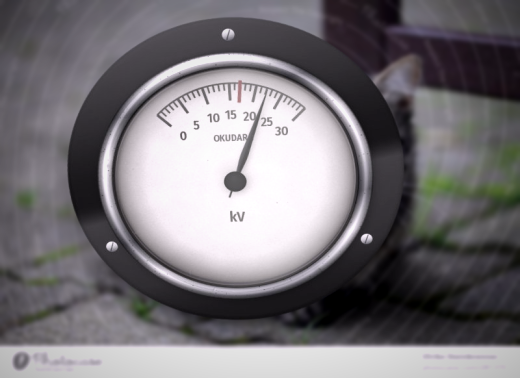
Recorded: 22 kV
